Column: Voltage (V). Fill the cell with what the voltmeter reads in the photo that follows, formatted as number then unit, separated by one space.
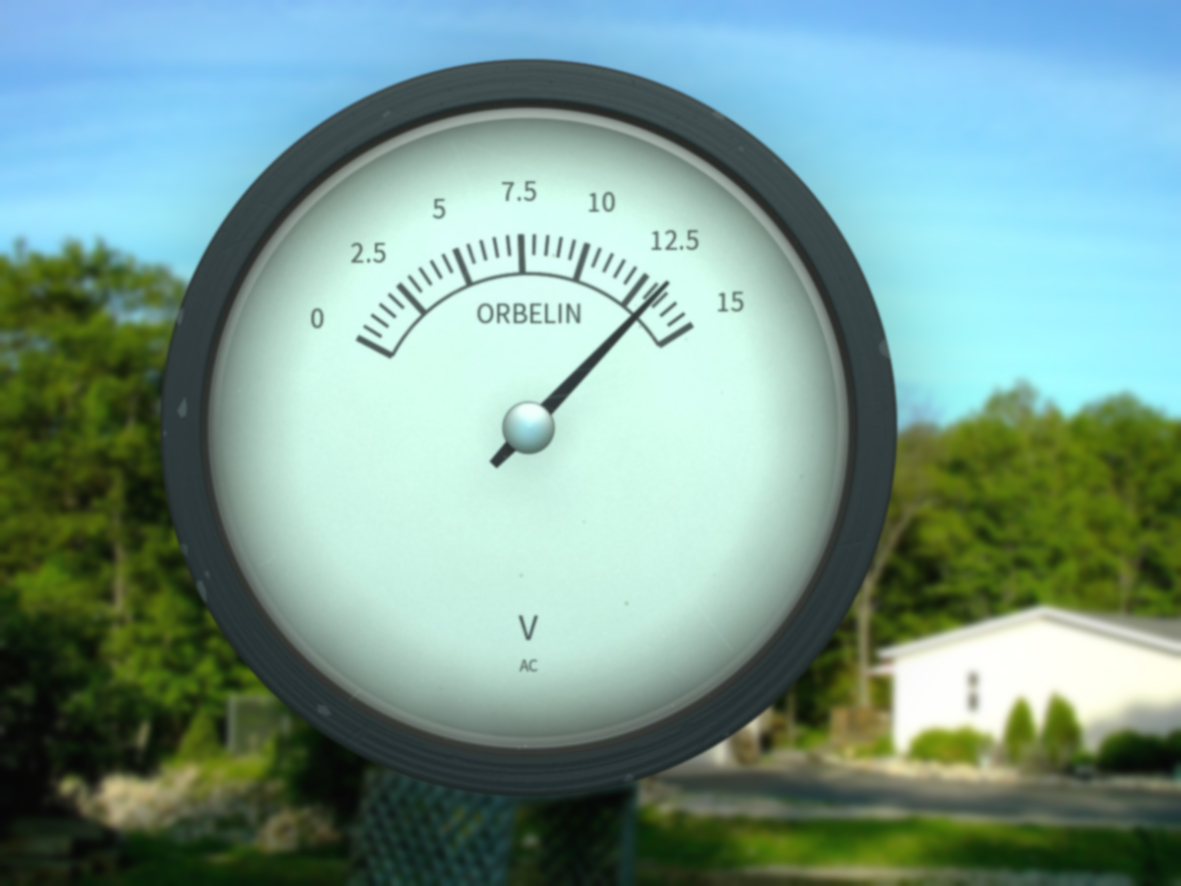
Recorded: 13.25 V
